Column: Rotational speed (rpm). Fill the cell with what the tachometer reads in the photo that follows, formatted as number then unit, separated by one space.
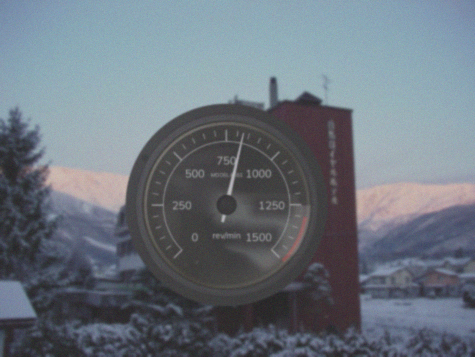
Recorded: 825 rpm
